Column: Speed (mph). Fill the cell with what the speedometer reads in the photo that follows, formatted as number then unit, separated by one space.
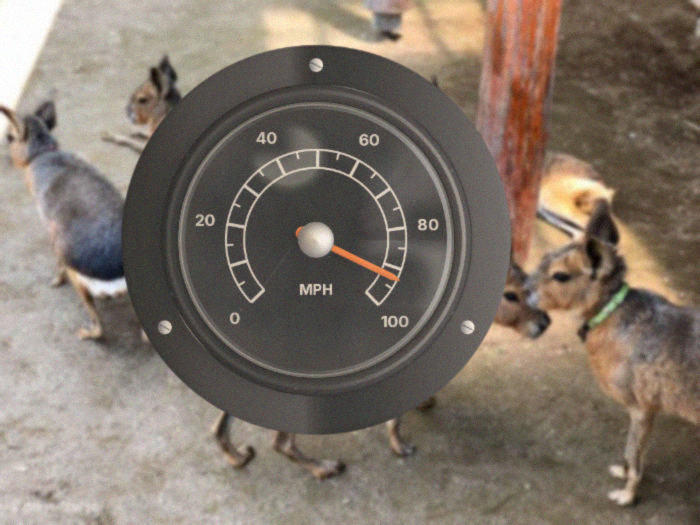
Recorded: 92.5 mph
